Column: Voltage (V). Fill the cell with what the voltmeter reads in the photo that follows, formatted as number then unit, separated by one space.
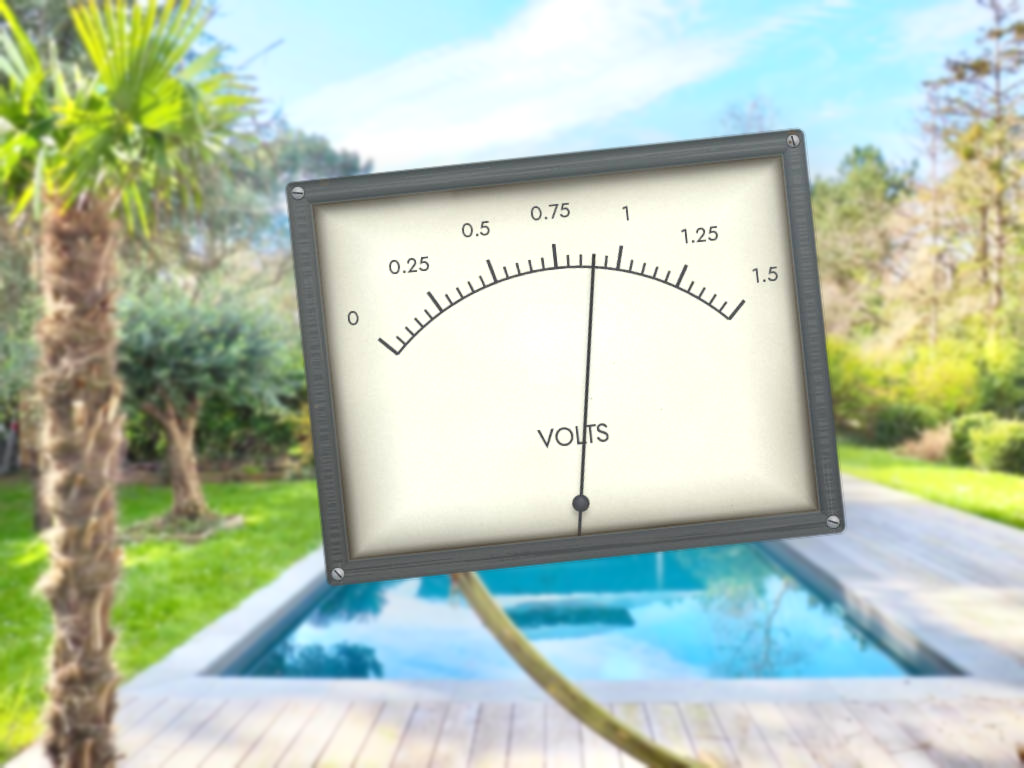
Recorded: 0.9 V
